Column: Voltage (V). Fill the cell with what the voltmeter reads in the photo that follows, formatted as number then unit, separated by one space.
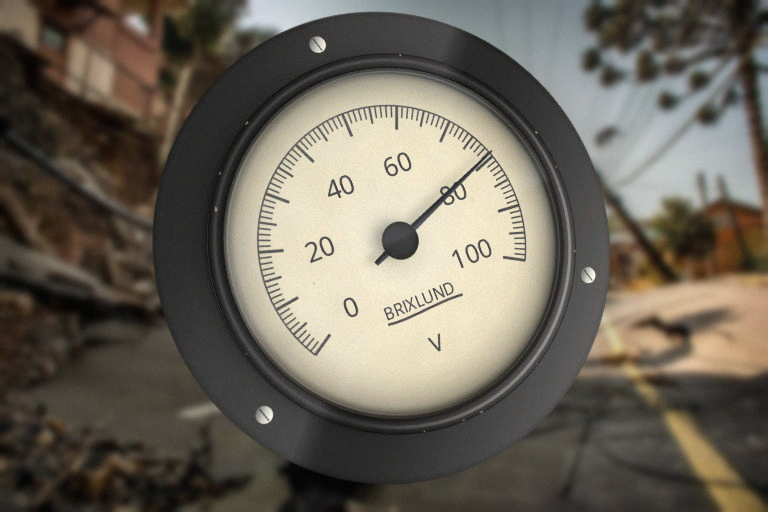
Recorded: 79 V
